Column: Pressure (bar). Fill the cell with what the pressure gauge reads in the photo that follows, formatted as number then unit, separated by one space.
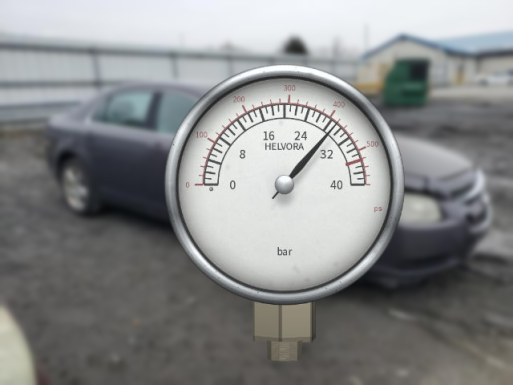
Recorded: 29 bar
